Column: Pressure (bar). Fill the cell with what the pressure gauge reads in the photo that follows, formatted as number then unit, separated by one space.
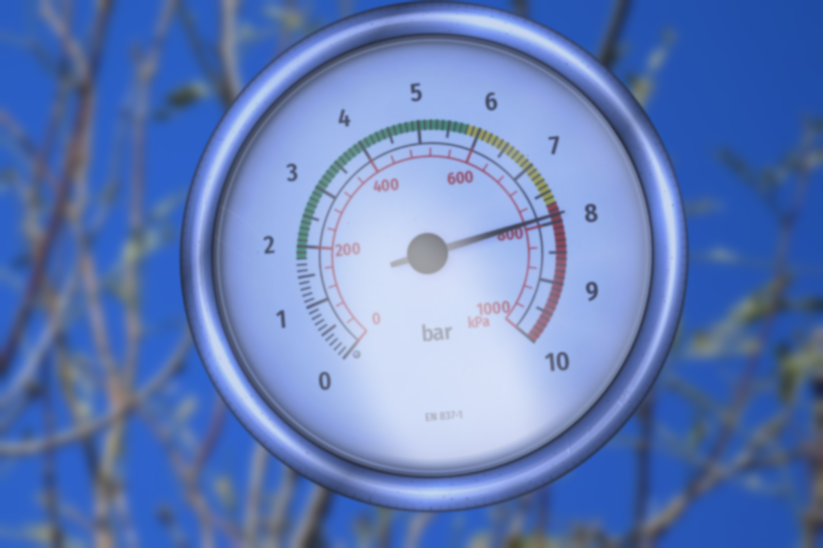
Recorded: 7.9 bar
